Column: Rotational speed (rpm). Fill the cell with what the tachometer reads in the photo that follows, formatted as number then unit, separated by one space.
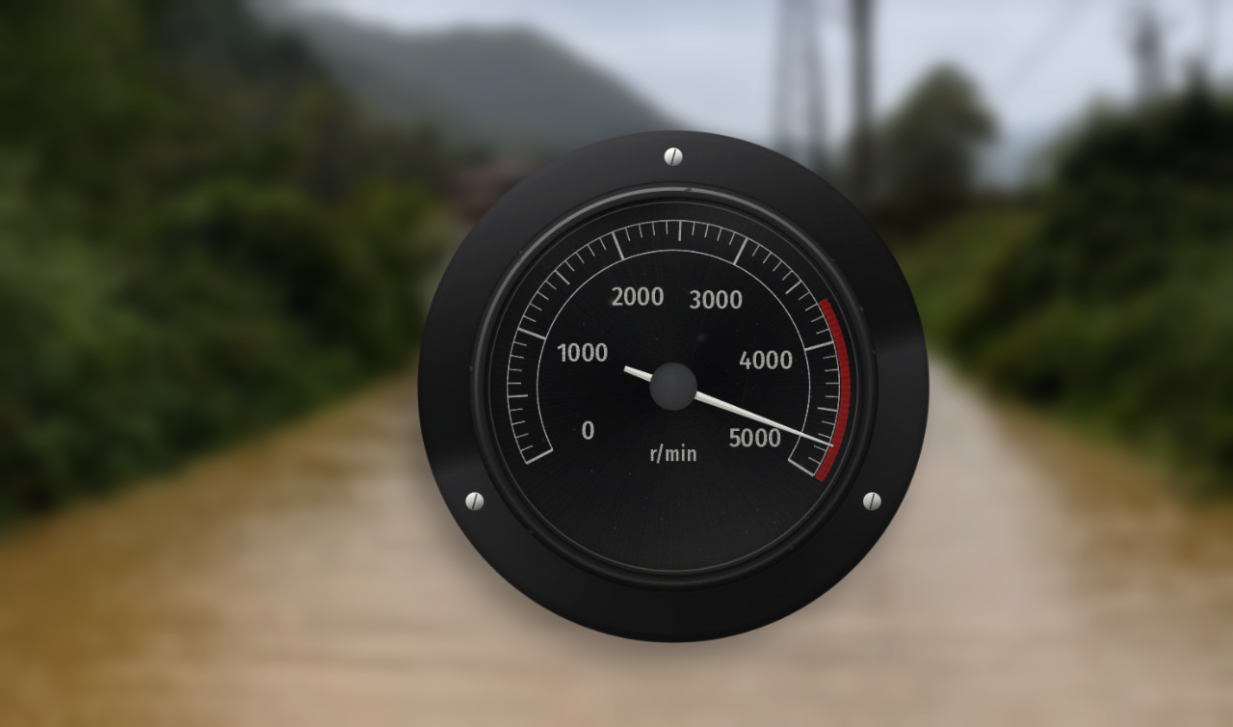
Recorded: 4750 rpm
